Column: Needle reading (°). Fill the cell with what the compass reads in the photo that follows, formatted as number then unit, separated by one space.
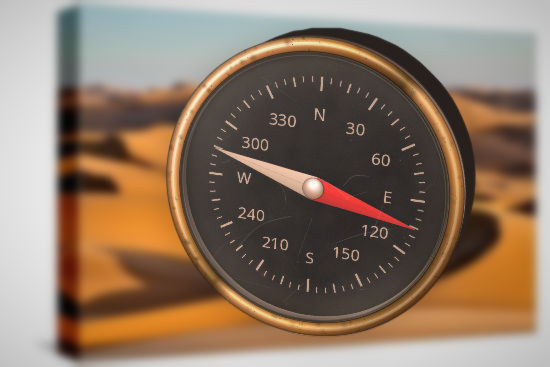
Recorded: 105 °
